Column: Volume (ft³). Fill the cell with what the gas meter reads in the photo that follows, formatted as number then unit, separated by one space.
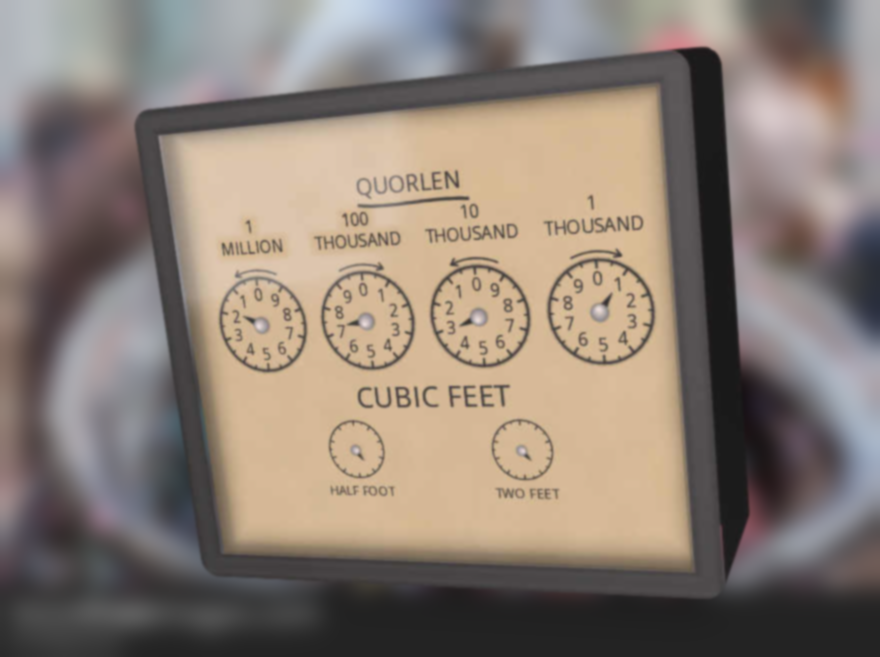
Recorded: 173100 ft³
